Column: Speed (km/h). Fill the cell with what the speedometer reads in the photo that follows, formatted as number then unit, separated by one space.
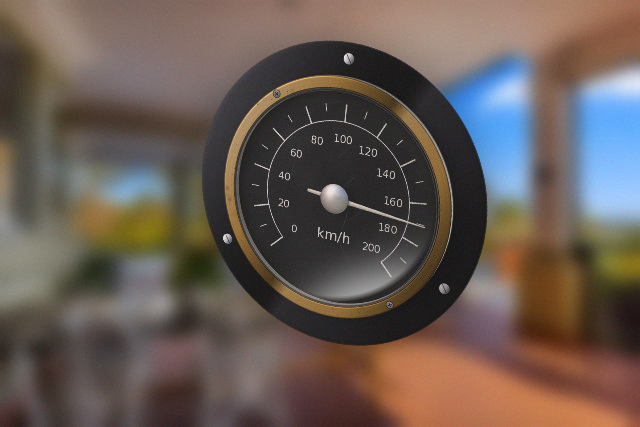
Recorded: 170 km/h
